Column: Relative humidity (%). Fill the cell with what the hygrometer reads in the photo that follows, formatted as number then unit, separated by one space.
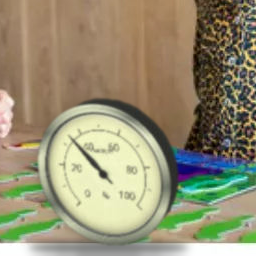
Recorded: 35 %
